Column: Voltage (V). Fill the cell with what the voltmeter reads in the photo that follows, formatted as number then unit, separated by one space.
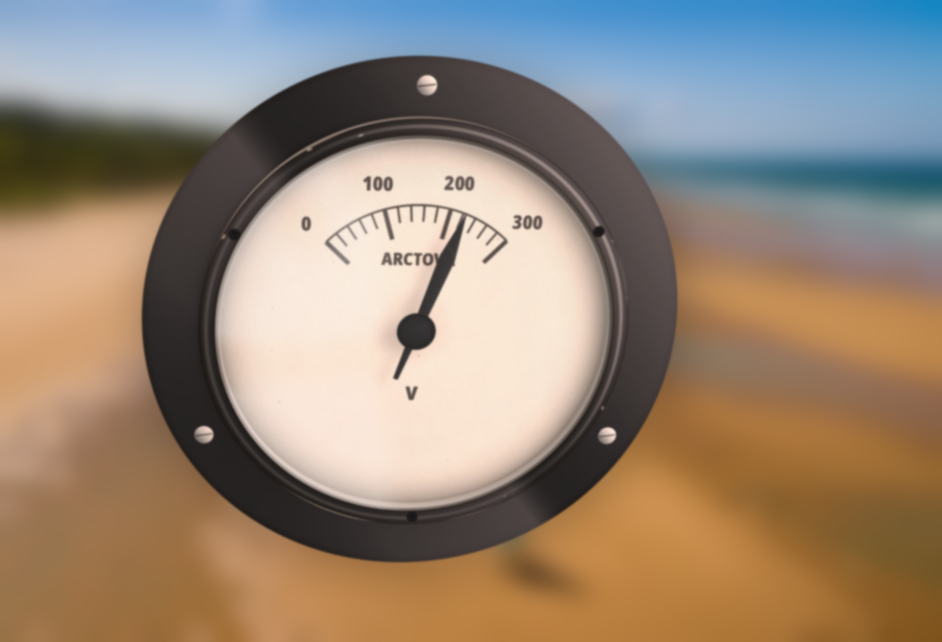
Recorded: 220 V
